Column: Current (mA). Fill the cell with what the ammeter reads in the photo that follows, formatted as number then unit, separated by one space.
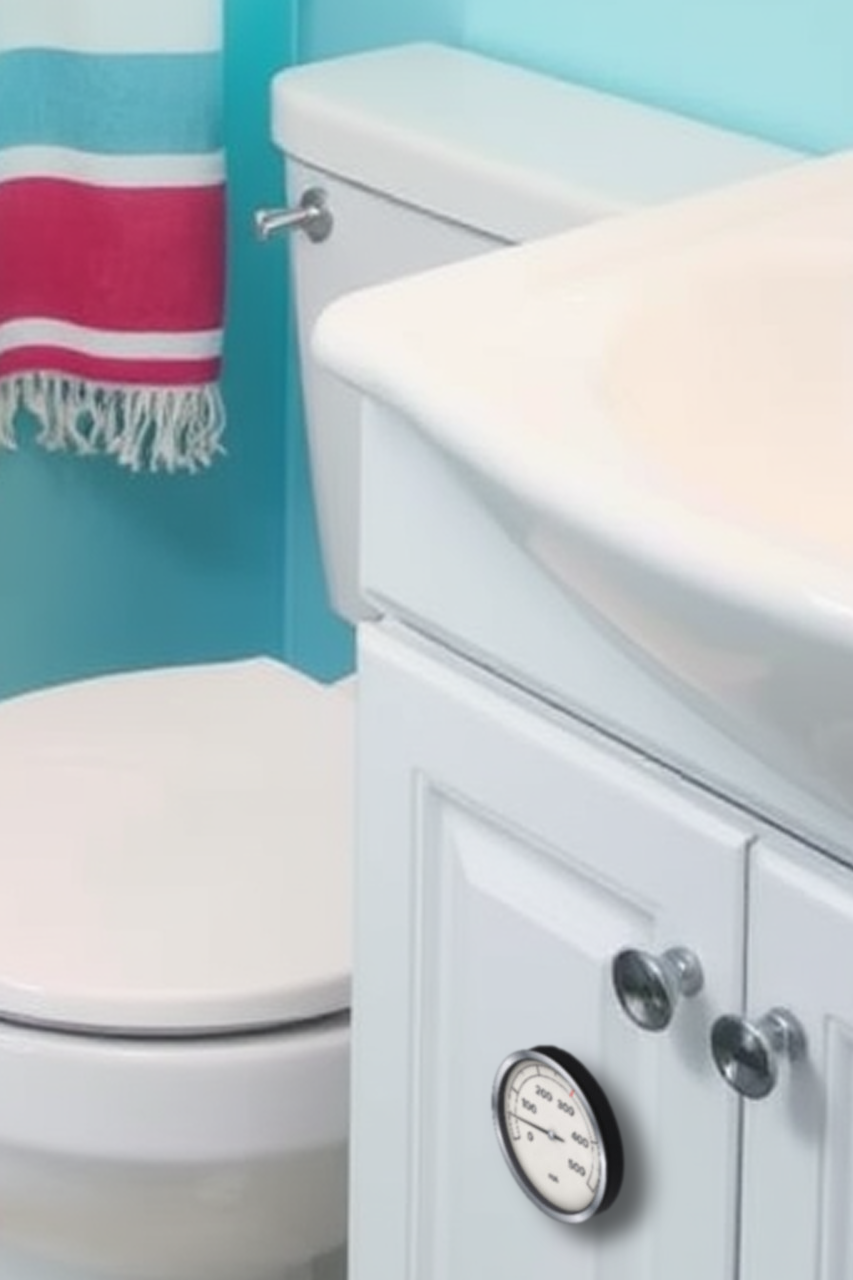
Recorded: 50 mA
